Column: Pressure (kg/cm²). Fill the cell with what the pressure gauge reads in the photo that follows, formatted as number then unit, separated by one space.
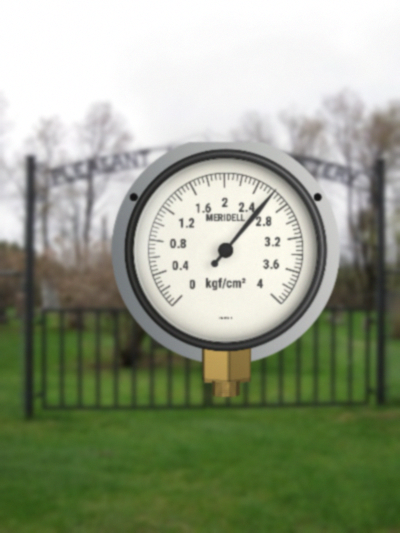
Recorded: 2.6 kg/cm²
